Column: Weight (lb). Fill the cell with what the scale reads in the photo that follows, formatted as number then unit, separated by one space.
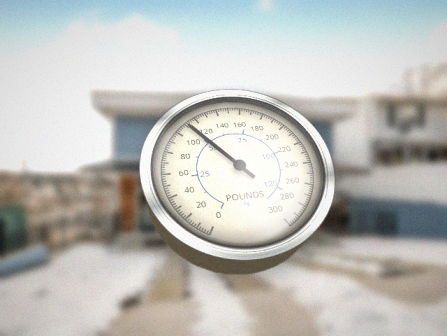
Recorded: 110 lb
